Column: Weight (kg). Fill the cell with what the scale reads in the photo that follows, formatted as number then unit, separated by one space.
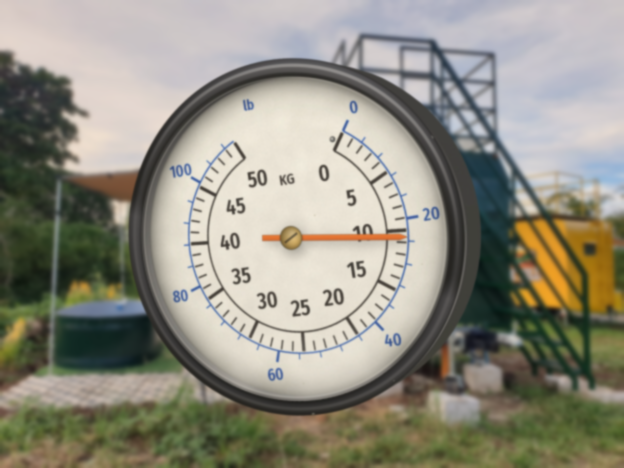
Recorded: 10.5 kg
